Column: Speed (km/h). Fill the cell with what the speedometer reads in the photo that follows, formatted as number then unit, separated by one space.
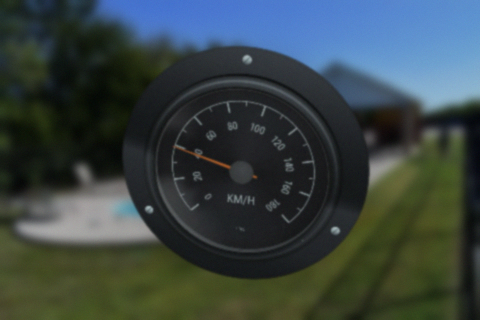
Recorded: 40 km/h
